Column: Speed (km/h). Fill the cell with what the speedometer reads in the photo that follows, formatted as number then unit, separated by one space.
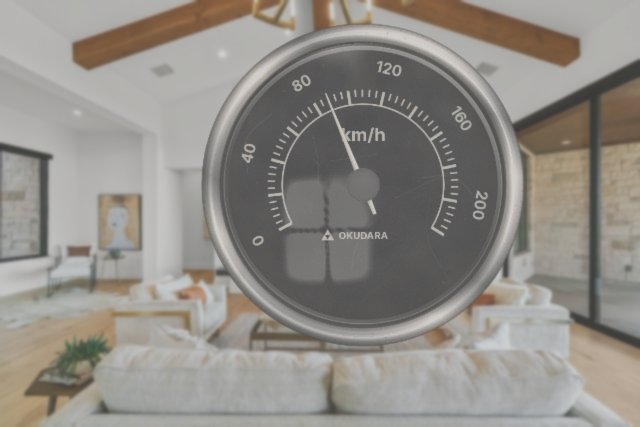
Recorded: 88 km/h
